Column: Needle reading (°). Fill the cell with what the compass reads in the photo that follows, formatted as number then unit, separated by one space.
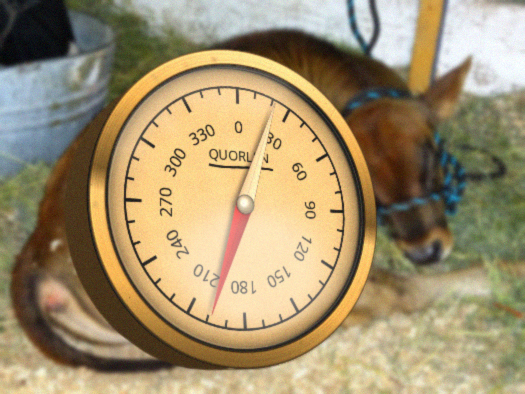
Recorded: 200 °
